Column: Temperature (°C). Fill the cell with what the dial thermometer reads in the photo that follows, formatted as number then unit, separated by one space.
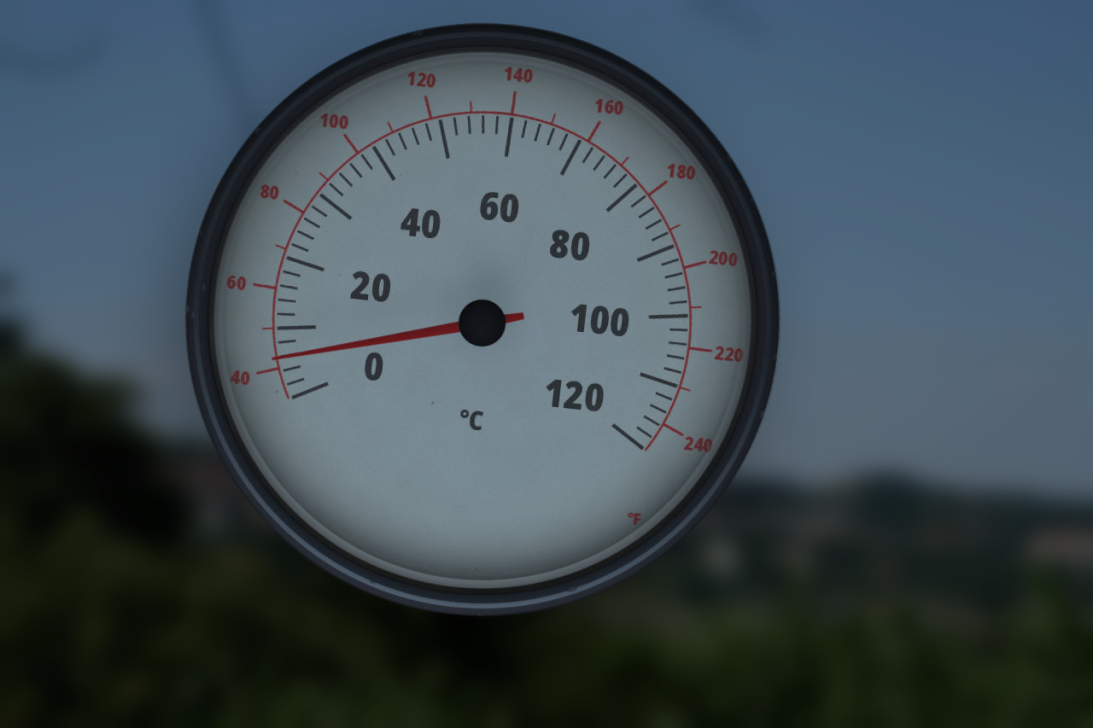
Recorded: 6 °C
